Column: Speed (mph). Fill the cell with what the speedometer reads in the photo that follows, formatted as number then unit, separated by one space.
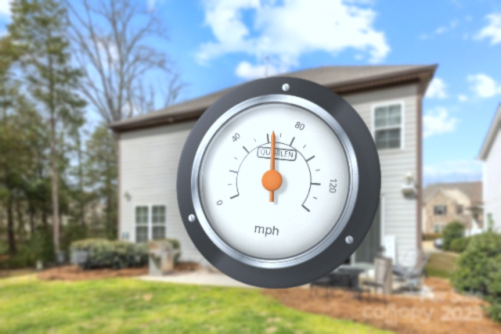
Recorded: 65 mph
